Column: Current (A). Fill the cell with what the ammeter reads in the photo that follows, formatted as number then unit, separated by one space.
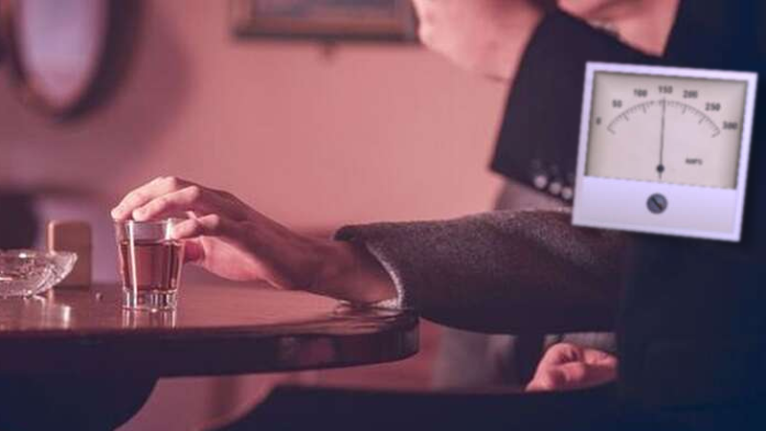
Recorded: 150 A
